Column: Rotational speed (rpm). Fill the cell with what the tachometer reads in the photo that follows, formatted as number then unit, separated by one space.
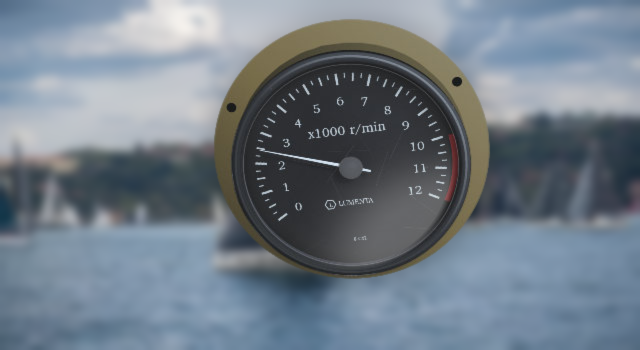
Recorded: 2500 rpm
